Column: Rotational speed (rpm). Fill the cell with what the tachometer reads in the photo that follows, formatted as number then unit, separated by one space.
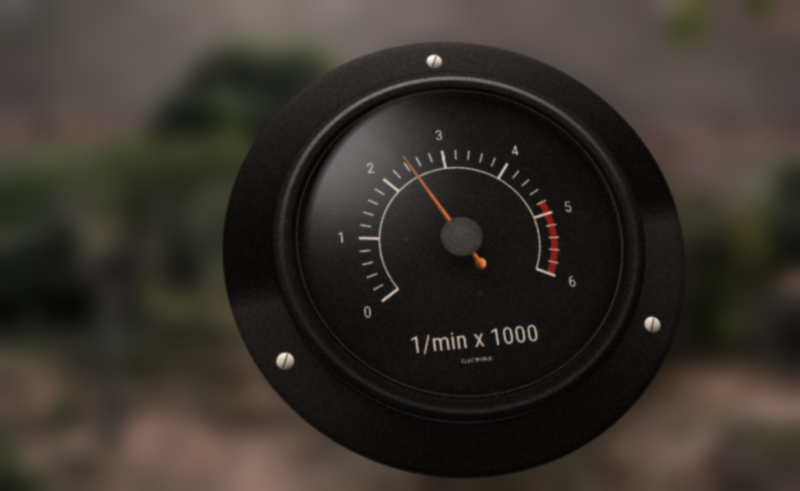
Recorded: 2400 rpm
